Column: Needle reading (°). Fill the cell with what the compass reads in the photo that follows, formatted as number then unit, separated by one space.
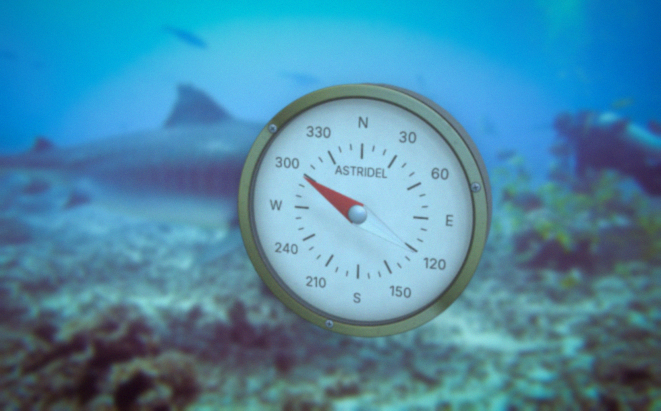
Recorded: 300 °
